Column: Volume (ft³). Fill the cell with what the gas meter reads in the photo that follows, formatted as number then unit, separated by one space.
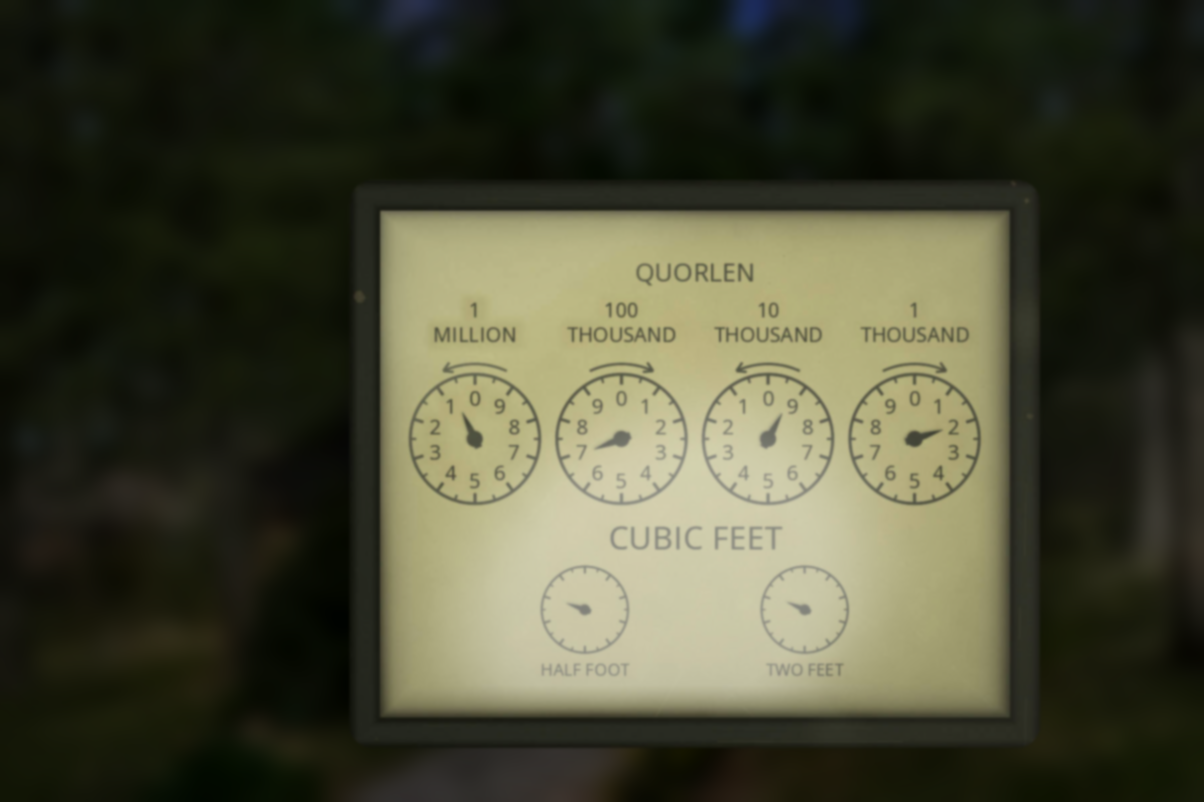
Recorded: 69200 ft³
